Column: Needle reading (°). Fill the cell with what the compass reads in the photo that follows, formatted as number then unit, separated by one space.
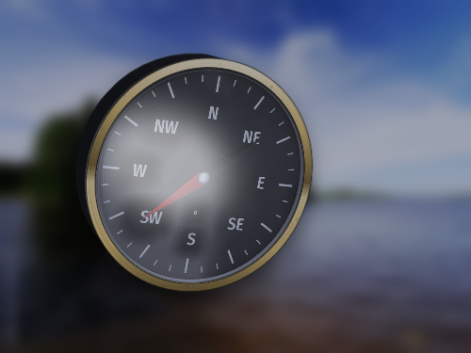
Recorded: 230 °
